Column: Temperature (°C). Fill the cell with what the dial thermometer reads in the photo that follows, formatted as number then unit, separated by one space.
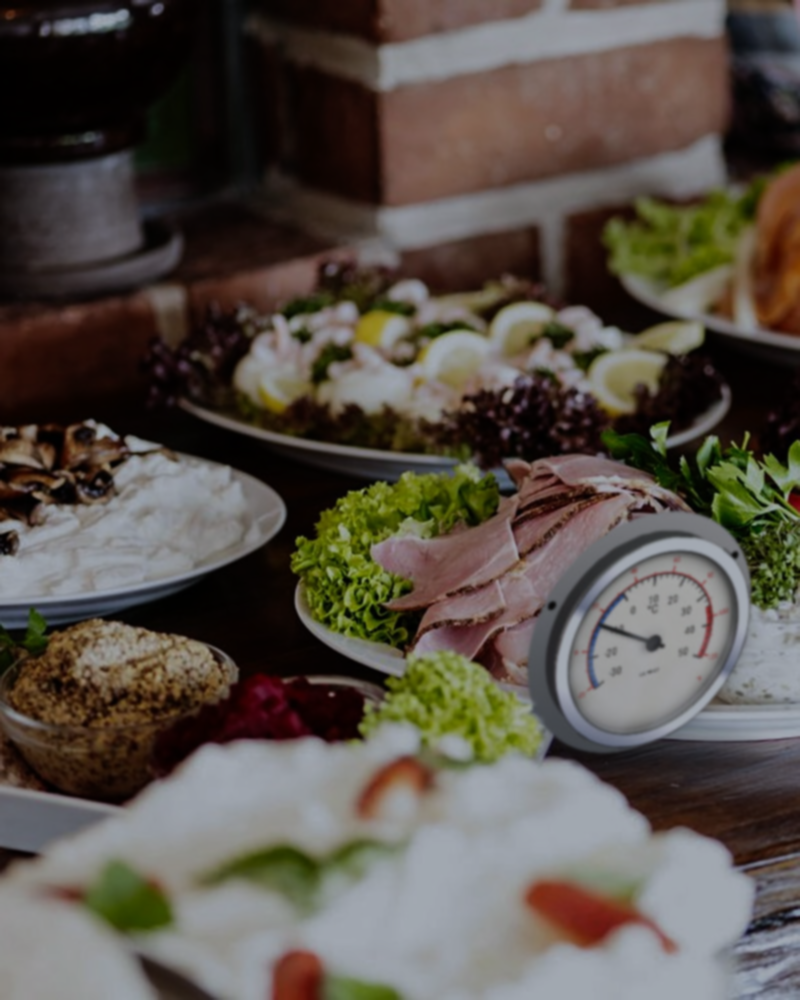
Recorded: -10 °C
